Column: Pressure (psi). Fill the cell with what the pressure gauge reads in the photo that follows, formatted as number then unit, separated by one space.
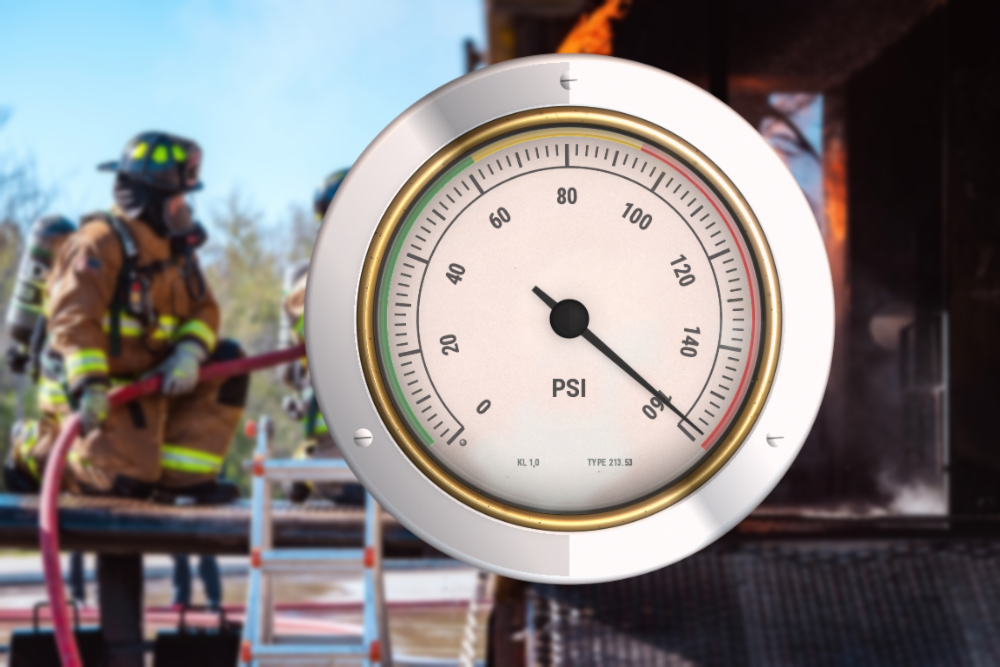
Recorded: 158 psi
